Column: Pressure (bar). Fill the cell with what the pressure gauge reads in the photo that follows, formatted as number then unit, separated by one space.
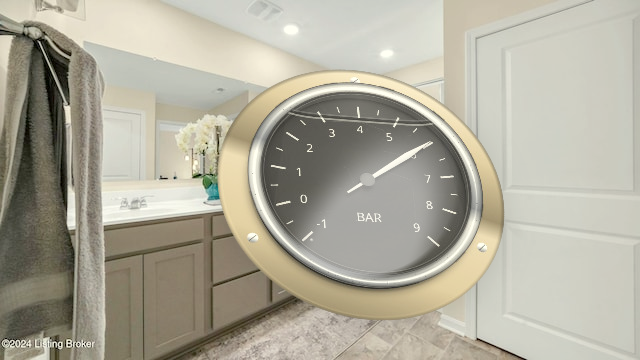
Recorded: 6 bar
